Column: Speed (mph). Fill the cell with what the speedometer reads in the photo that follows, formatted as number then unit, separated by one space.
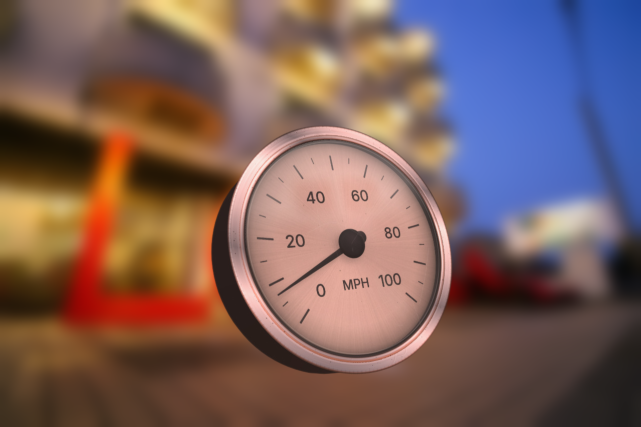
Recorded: 7.5 mph
